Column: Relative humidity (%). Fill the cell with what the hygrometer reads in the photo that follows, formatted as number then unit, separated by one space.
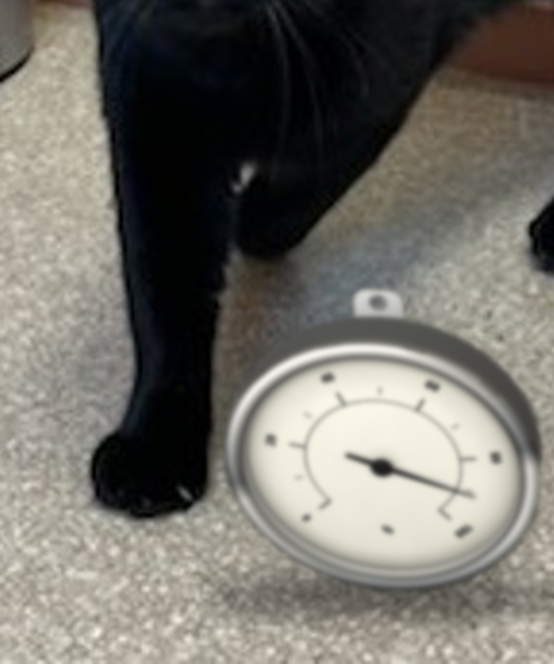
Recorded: 90 %
